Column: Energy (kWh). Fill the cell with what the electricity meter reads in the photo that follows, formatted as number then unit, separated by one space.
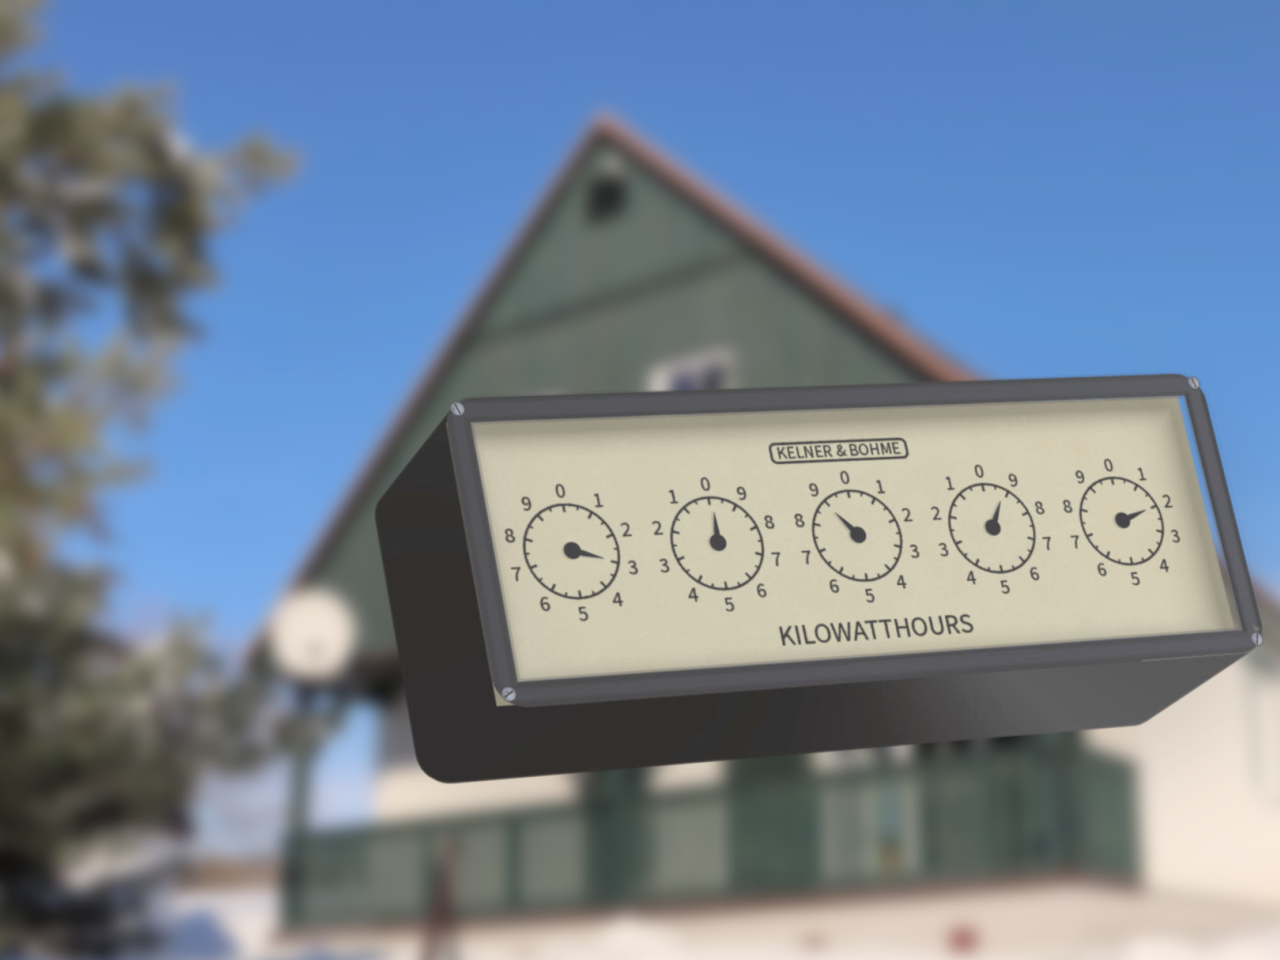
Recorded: 29892 kWh
